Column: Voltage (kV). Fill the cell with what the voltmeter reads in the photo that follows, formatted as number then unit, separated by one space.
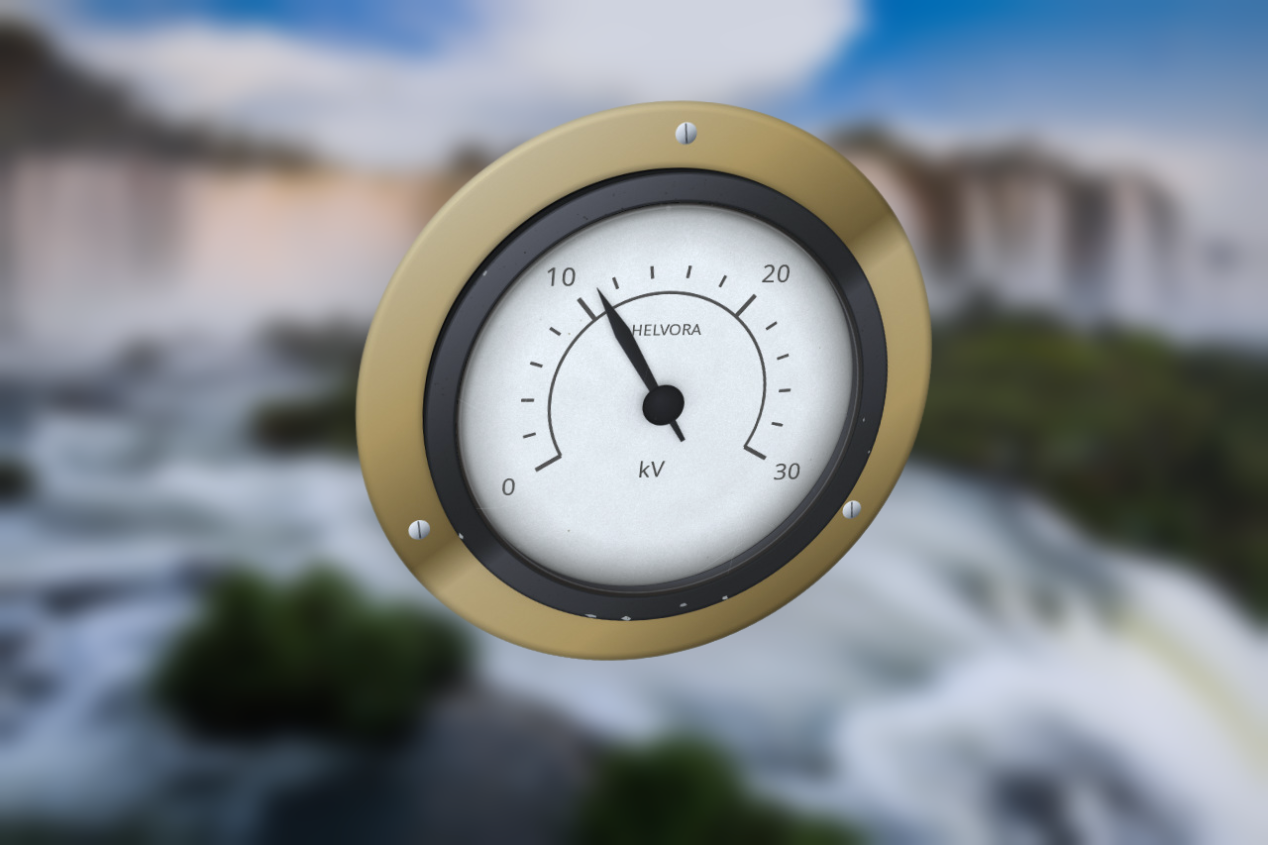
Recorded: 11 kV
